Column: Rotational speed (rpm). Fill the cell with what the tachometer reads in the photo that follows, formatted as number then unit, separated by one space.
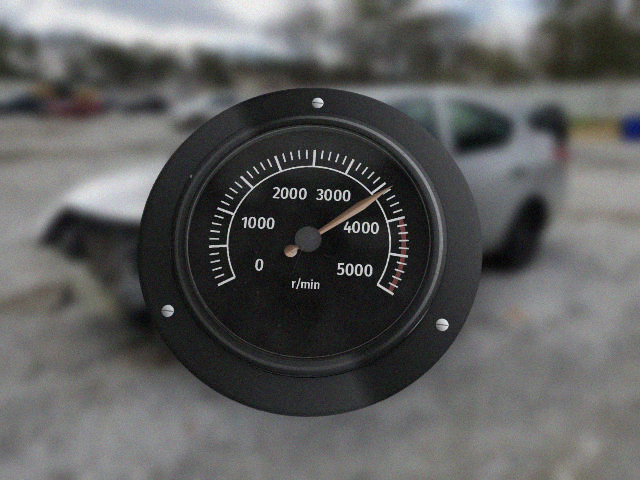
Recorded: 3600 rpm
